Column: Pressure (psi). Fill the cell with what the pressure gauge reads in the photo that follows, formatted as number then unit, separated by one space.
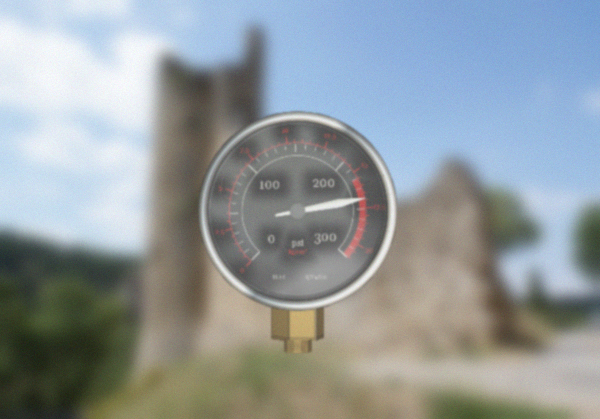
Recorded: 240 psi
